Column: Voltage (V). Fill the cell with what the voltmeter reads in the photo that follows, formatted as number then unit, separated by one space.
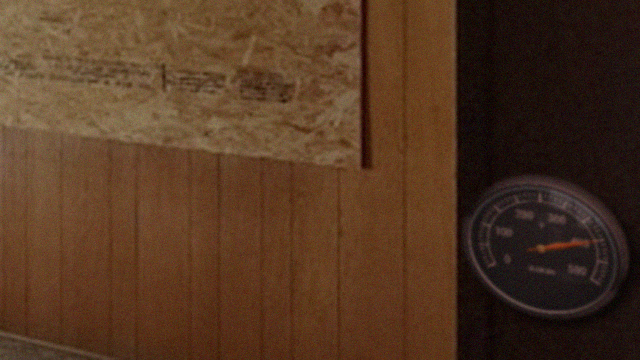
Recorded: 400 V
